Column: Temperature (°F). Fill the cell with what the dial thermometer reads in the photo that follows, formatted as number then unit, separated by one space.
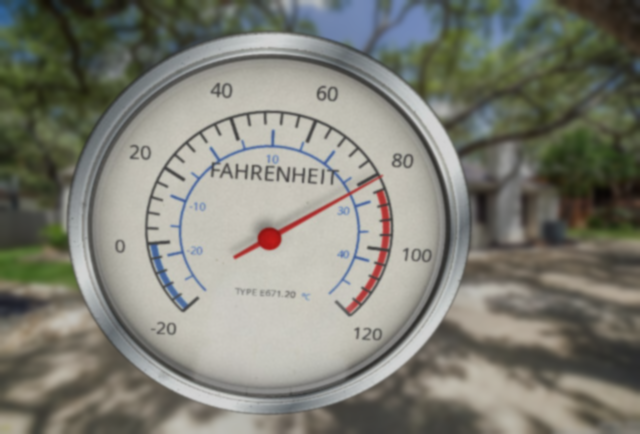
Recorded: 80 °F
